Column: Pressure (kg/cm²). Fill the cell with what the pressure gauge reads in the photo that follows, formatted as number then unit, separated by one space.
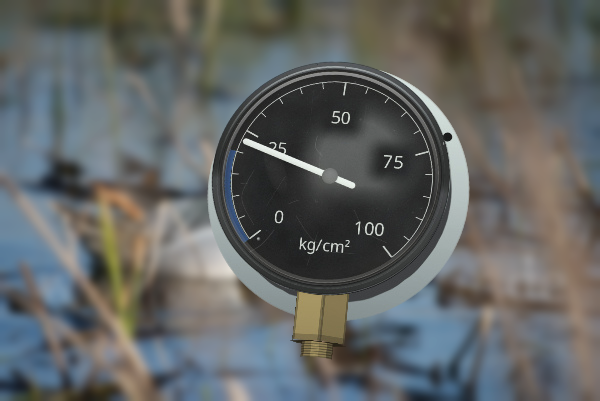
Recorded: 22.5 kg/cm²
